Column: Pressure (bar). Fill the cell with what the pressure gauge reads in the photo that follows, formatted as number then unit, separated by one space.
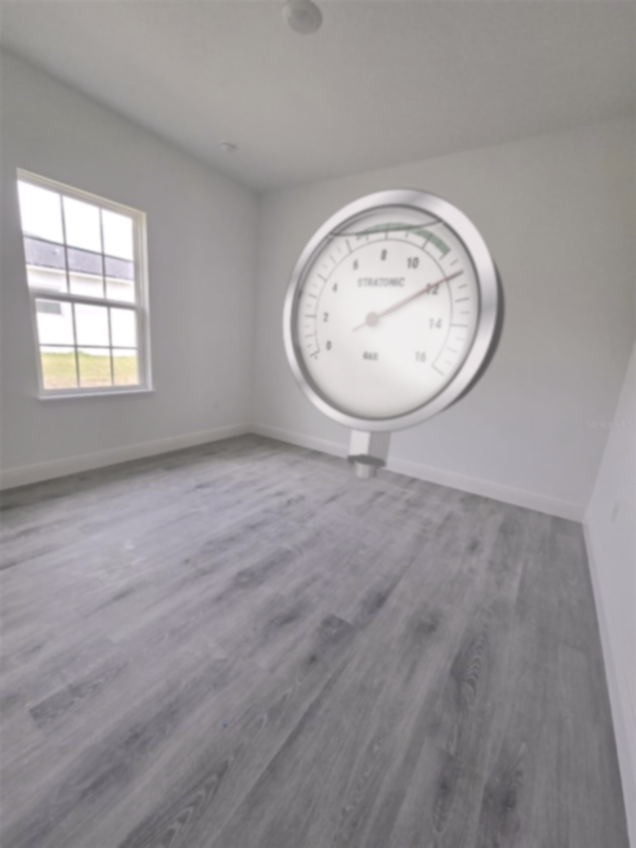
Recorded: 12 bar
